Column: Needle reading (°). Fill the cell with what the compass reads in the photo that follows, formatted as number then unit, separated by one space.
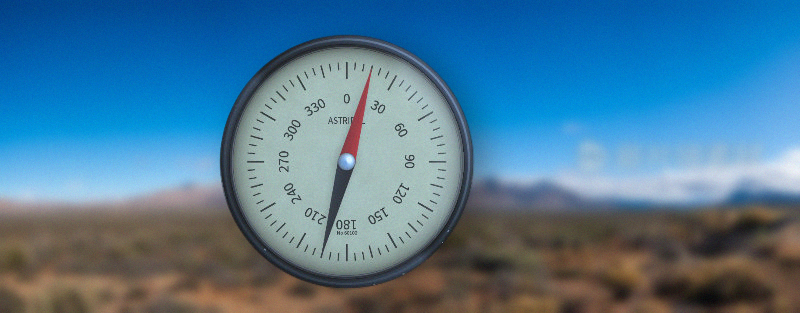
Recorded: 15 °
